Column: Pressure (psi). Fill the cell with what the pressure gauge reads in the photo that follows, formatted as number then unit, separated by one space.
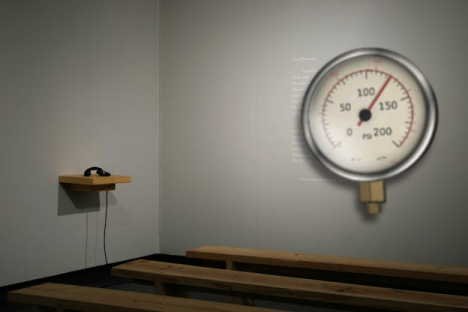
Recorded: 125 psi
